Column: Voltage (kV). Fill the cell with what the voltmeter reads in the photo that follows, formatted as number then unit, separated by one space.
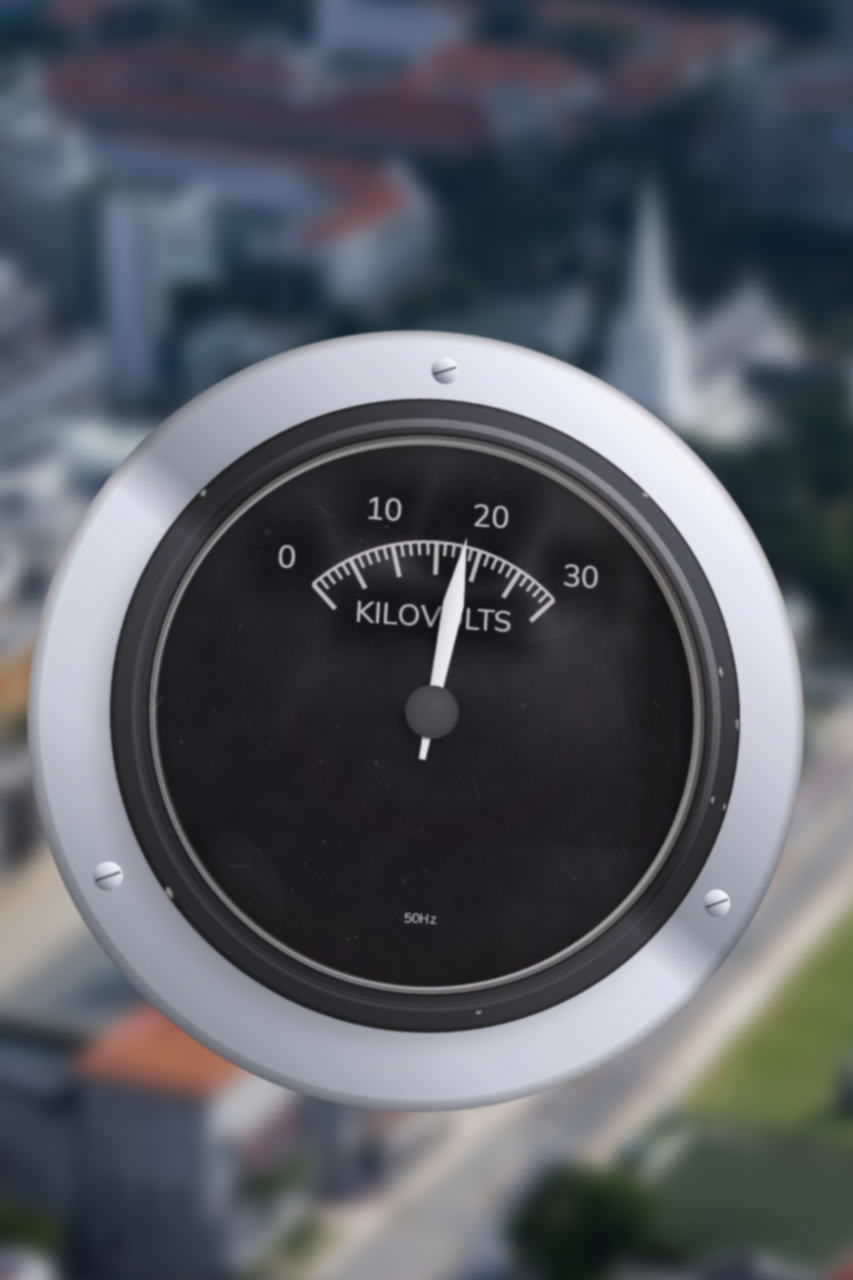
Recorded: 18 kV
